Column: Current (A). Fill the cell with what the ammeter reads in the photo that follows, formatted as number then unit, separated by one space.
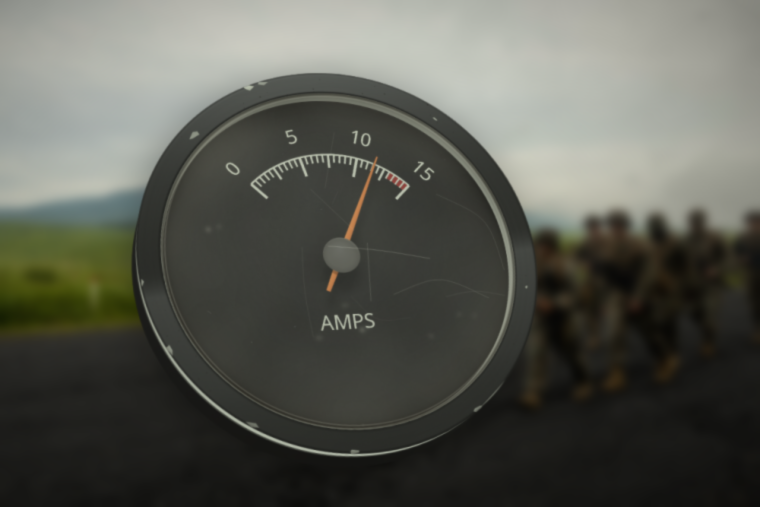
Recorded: 11.5 A
